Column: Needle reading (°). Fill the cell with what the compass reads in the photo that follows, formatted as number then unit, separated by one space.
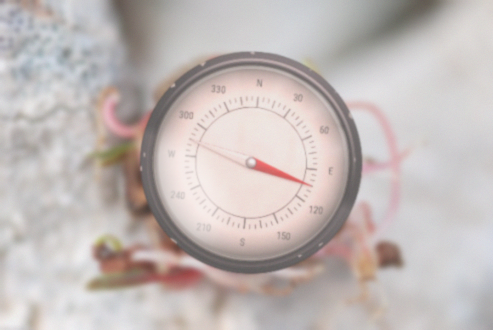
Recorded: 105 °
